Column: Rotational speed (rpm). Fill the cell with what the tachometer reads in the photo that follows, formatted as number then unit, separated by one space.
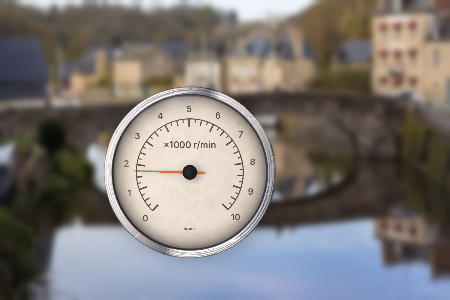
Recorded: 1750 rpm
